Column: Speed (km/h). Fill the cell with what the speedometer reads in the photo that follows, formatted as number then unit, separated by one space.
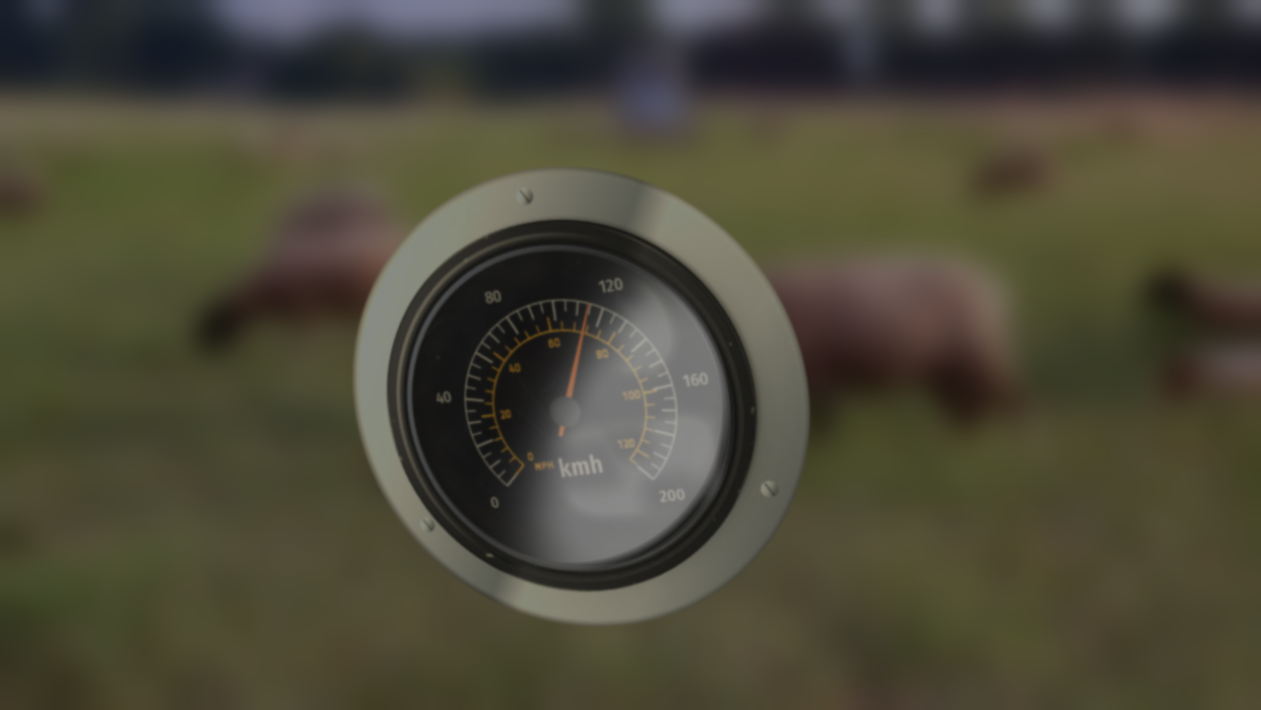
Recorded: 115 km/h
